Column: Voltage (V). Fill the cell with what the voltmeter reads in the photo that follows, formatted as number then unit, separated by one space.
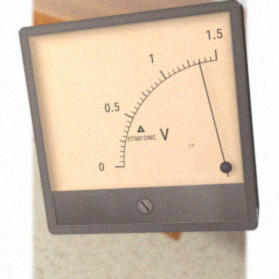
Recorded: 1.35 V
